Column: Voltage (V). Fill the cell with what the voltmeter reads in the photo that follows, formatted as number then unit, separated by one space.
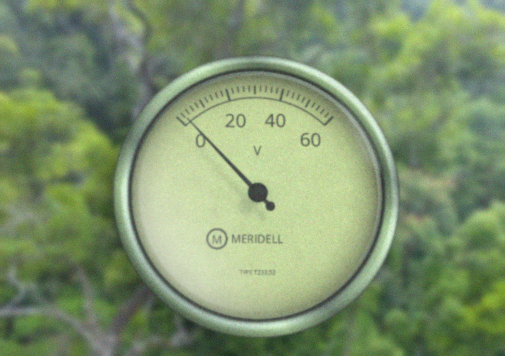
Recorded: 2 V
